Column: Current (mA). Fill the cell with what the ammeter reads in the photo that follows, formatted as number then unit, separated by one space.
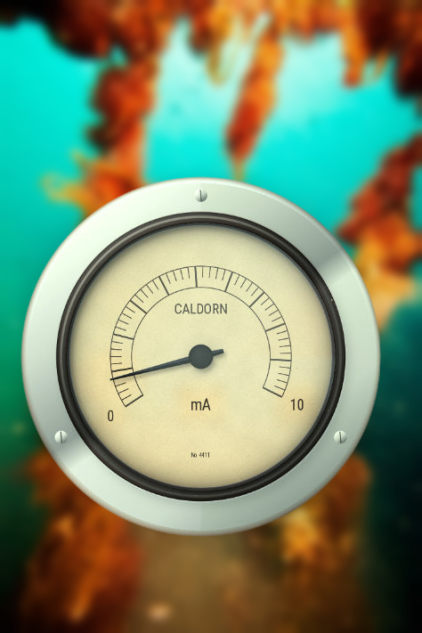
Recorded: 0.8 mA
